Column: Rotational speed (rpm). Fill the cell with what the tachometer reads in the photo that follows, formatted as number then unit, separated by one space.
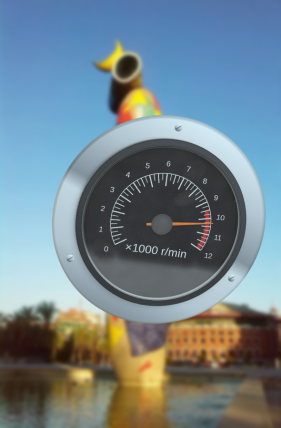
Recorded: 10250 rpm
